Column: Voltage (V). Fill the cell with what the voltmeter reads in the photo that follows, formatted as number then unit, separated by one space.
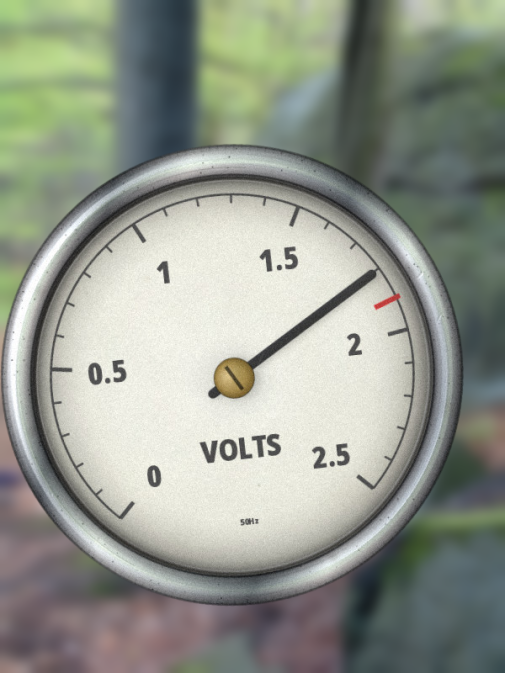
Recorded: 1.8 V
